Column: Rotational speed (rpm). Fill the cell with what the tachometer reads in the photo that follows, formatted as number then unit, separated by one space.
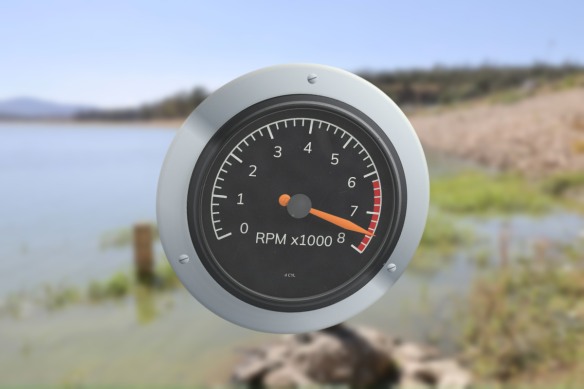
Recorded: 7500 rpm
